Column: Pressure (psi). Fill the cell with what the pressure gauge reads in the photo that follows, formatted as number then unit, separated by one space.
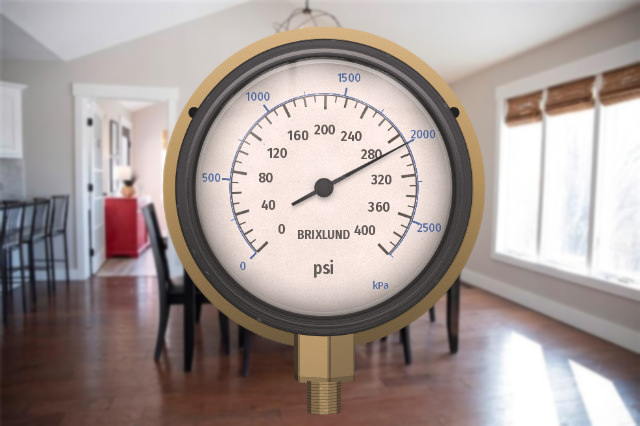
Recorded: 290 psi
